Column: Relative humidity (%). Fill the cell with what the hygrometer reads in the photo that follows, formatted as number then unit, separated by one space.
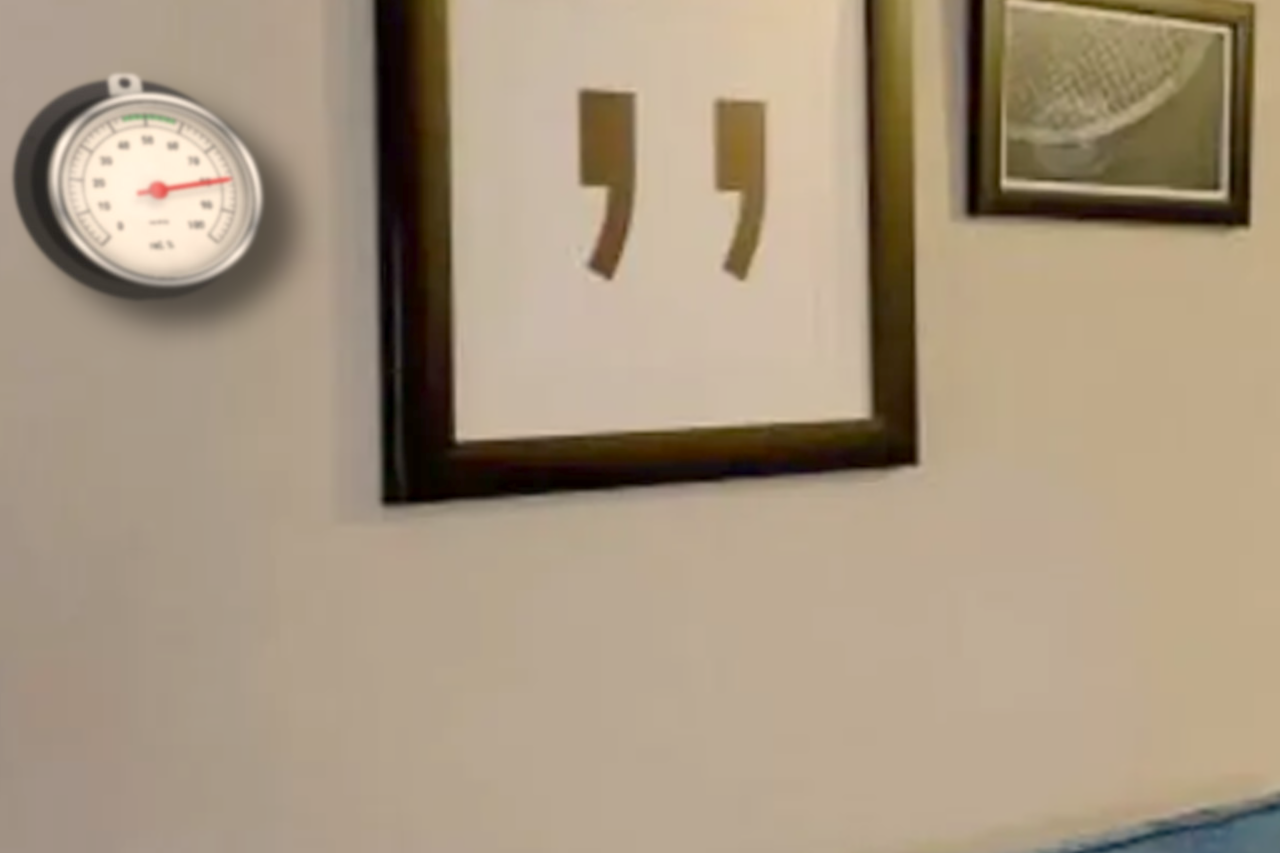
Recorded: 80 %
